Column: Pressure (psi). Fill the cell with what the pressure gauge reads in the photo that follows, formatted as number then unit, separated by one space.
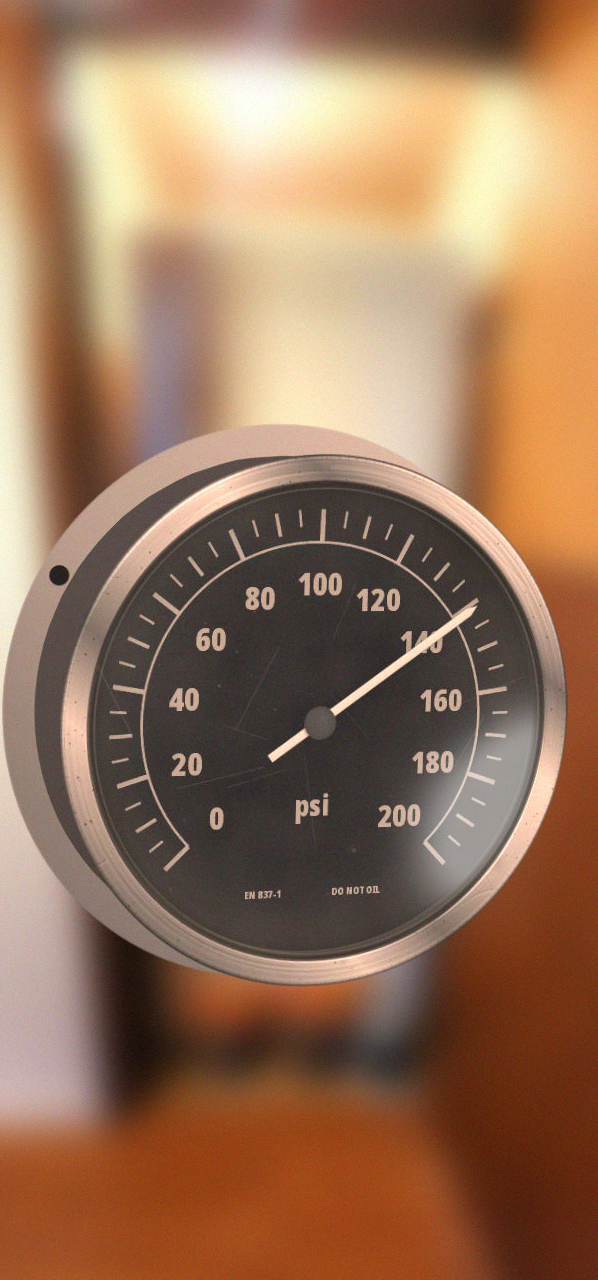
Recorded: 140 psi
